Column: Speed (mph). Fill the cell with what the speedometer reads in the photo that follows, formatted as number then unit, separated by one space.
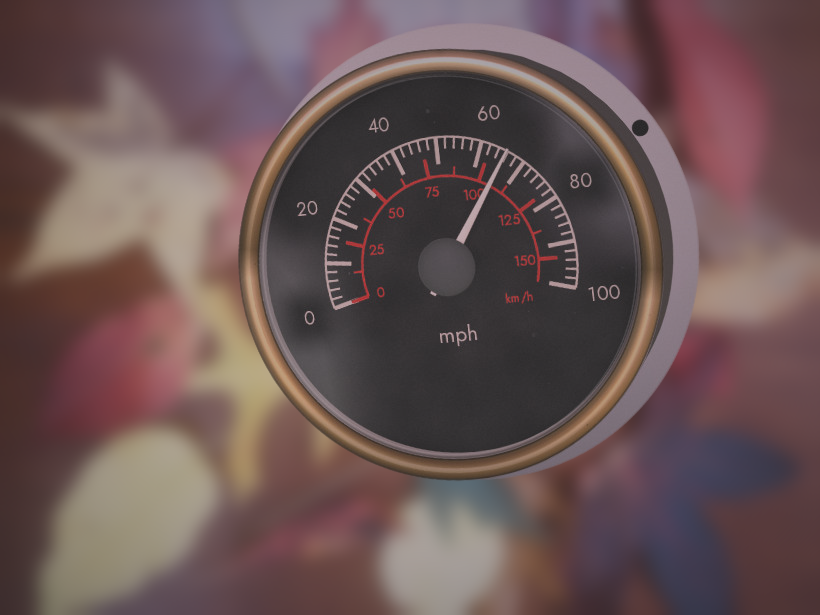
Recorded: 66 mph
